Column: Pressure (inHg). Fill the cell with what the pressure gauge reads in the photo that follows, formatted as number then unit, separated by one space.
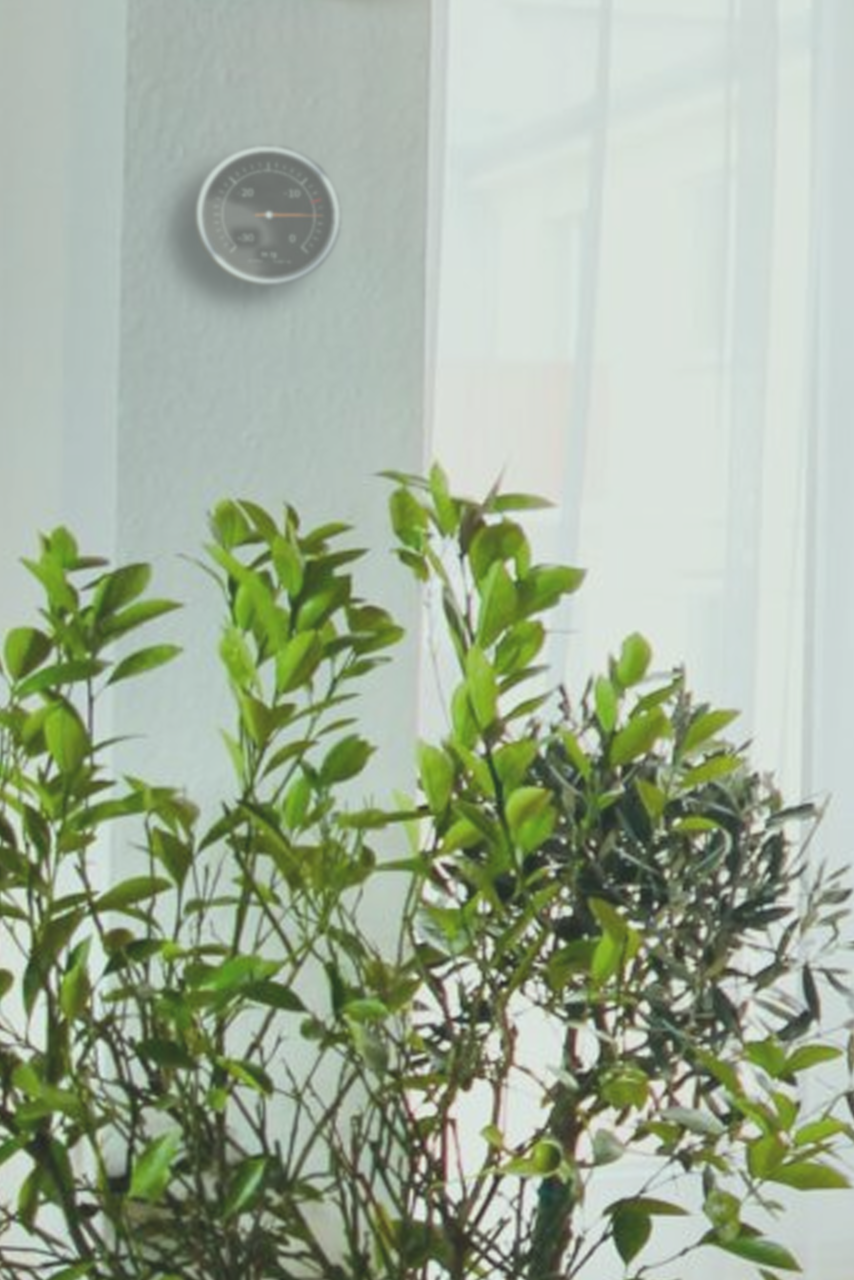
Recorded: -5 inHg
